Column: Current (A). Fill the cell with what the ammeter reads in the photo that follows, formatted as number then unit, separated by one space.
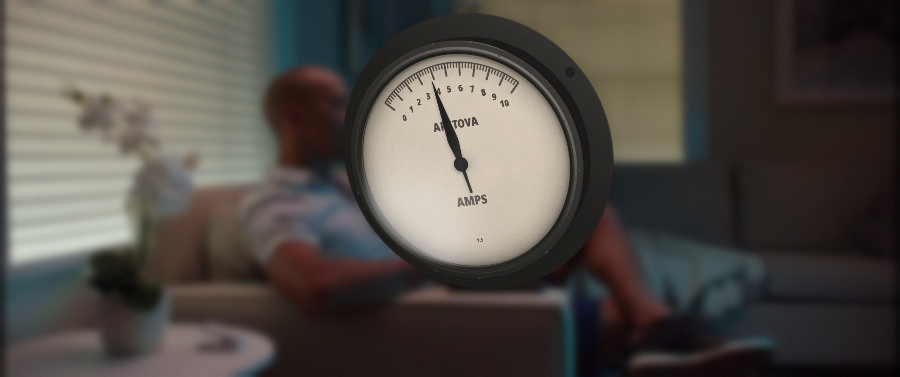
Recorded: 4 A
